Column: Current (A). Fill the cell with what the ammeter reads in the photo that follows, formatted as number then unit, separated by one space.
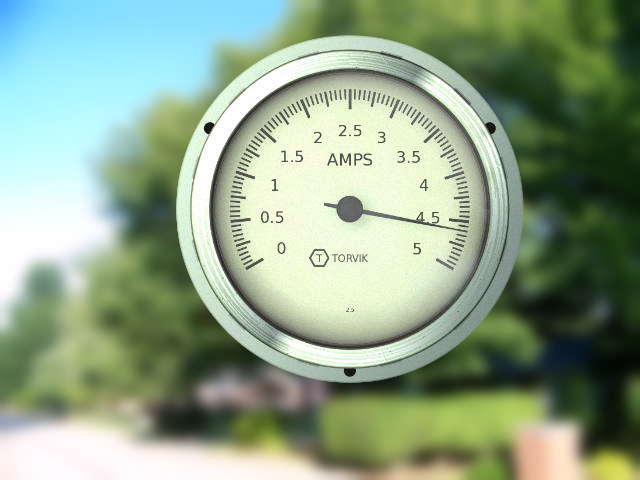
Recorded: 4.6 A
